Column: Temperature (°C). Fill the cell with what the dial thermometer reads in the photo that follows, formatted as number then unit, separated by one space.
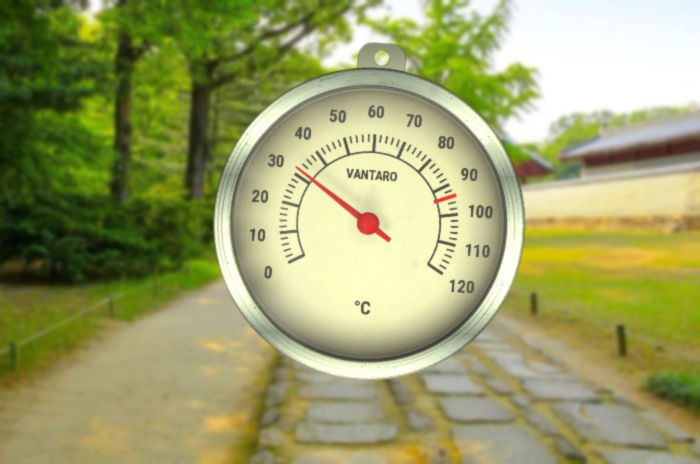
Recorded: 32 °C
